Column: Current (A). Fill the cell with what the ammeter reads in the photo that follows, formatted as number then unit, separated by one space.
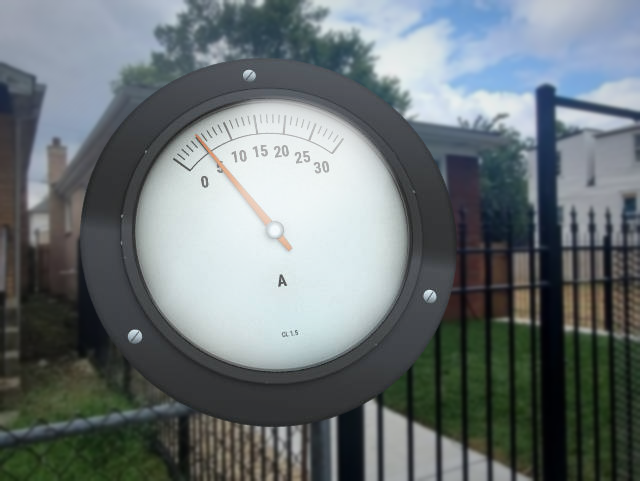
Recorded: 5 A
